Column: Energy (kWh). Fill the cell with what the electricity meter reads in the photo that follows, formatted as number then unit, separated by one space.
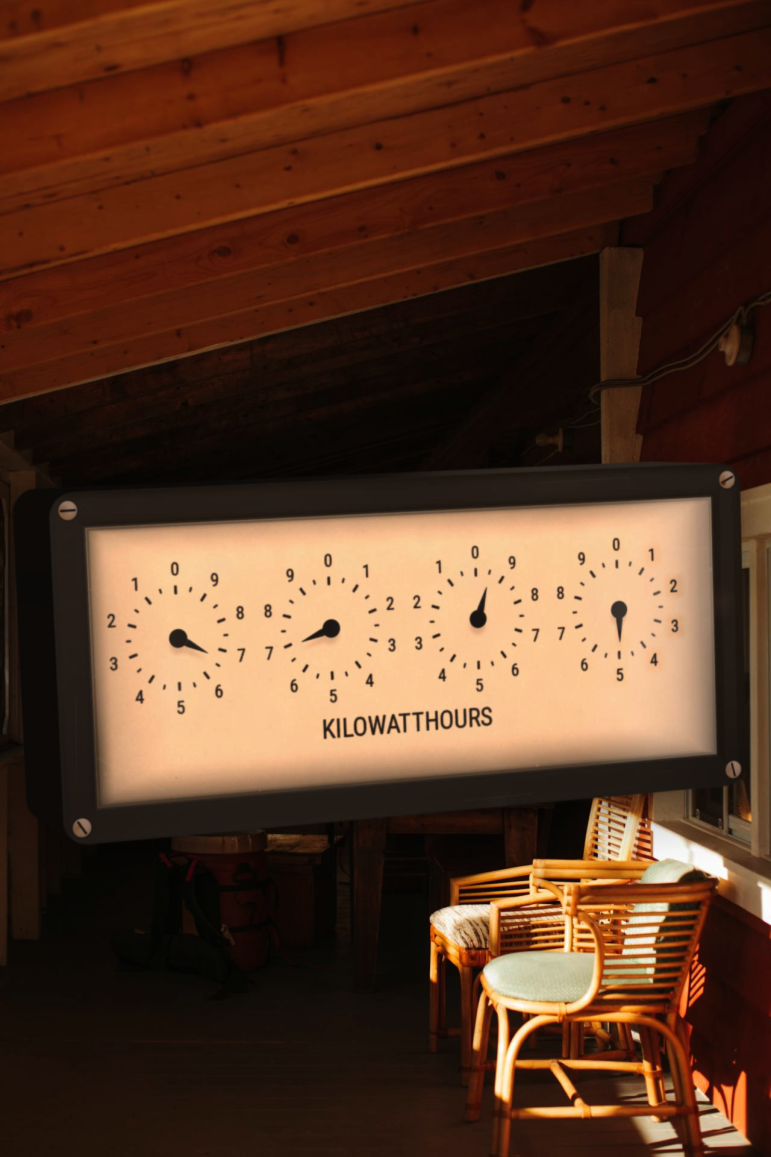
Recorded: 6695 kWh
